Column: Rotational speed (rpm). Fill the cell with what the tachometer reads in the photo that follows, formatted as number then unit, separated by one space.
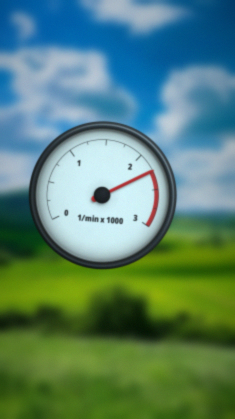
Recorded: 2250 rpm
